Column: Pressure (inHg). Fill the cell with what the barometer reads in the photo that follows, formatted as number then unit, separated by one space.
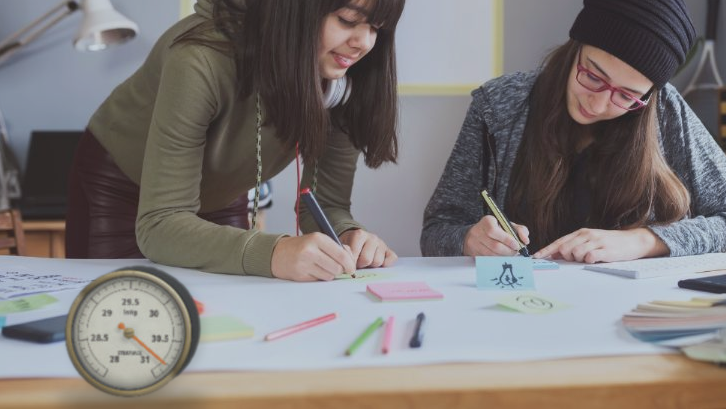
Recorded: 30.8 inHg
